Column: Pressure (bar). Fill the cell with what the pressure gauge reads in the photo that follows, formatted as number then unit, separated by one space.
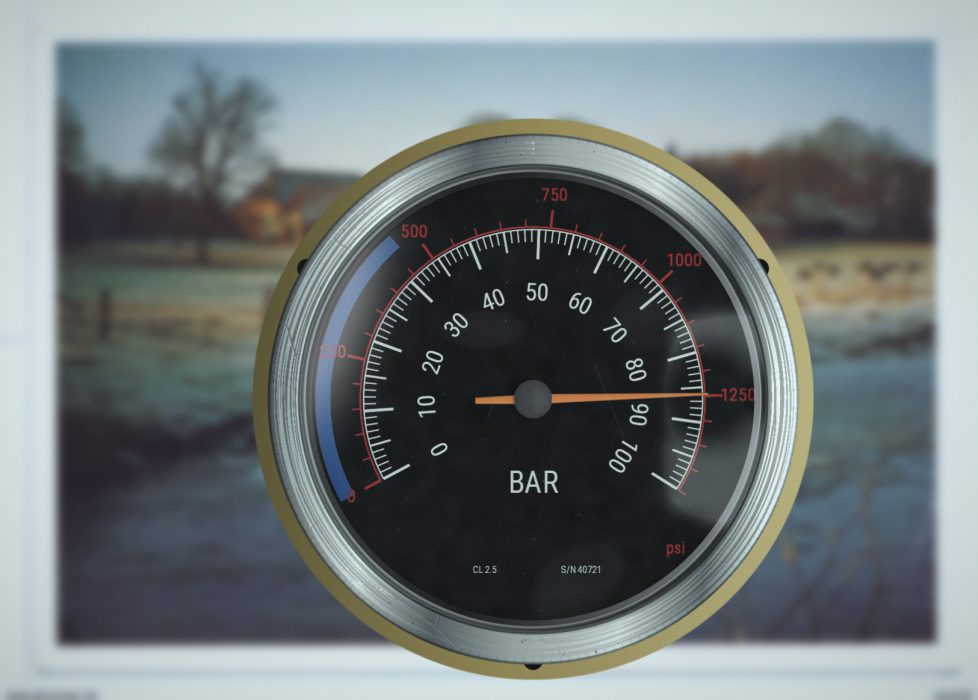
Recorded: 86 bar
